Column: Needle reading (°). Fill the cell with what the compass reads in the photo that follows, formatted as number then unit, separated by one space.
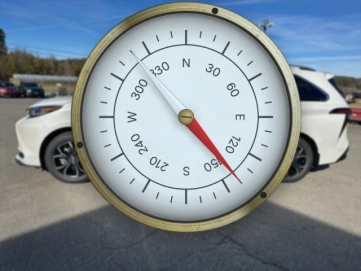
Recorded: 140 °
